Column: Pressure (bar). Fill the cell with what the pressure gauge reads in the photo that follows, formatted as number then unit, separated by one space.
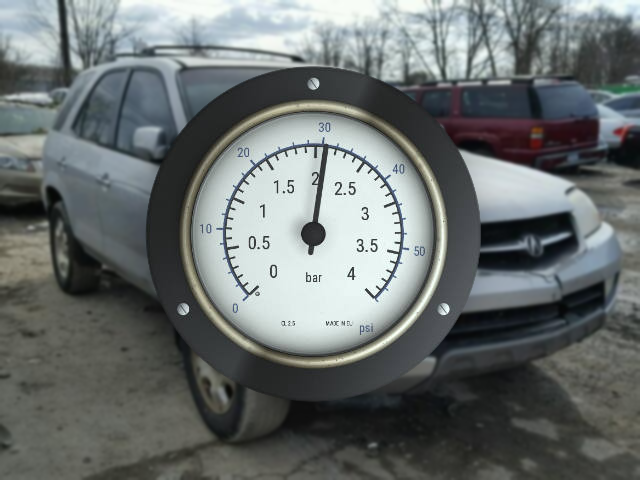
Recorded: 2.1 bar
